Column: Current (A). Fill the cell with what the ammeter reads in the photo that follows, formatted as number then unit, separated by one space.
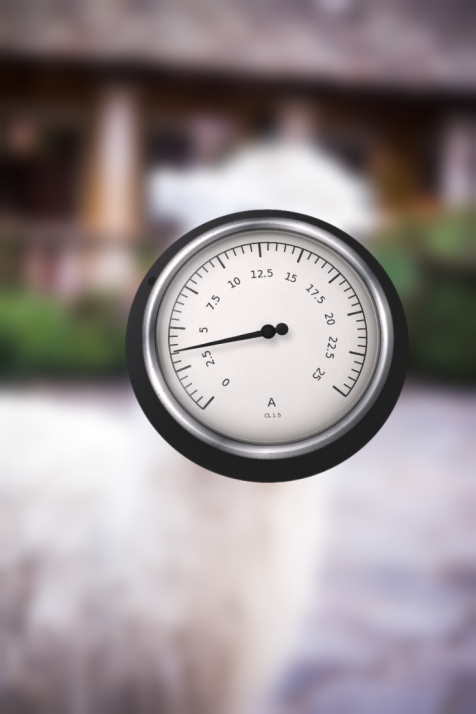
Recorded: 3.5 A
